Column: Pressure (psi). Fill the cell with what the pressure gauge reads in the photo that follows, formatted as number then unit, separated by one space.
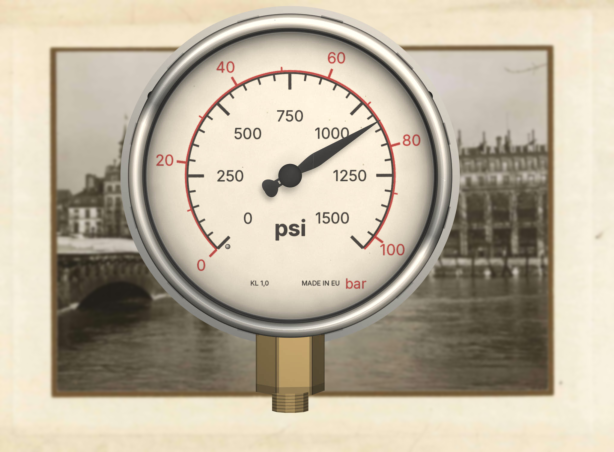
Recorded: 1075 psi
